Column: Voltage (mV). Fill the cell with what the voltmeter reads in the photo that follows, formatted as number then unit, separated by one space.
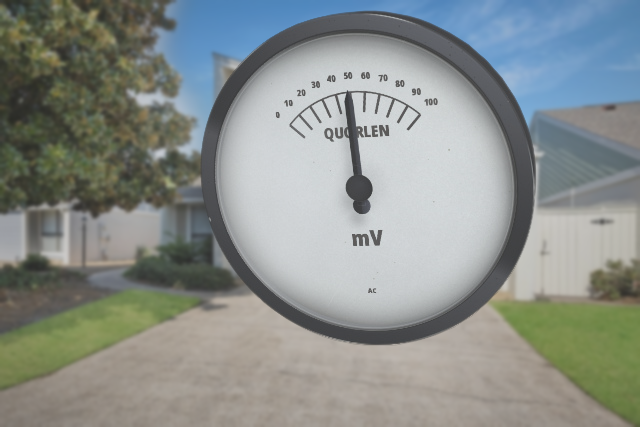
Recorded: 50 mV
